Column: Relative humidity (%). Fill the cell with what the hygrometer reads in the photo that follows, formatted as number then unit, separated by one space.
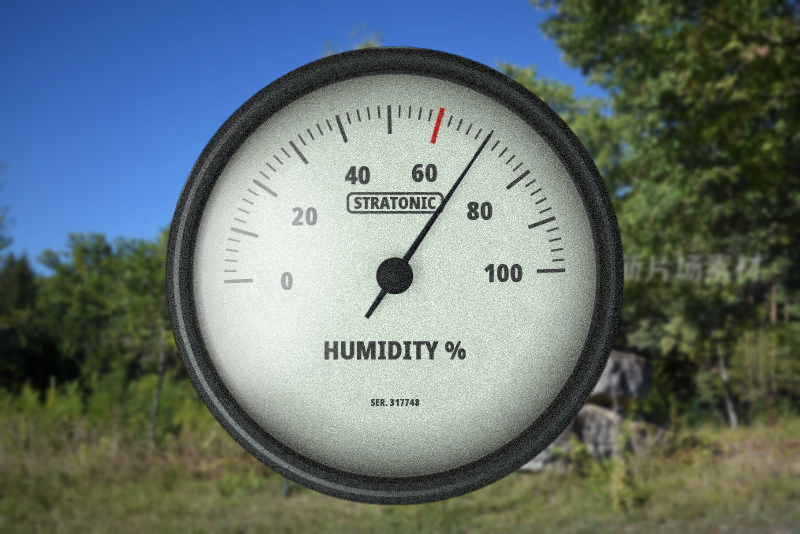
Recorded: 70 %
